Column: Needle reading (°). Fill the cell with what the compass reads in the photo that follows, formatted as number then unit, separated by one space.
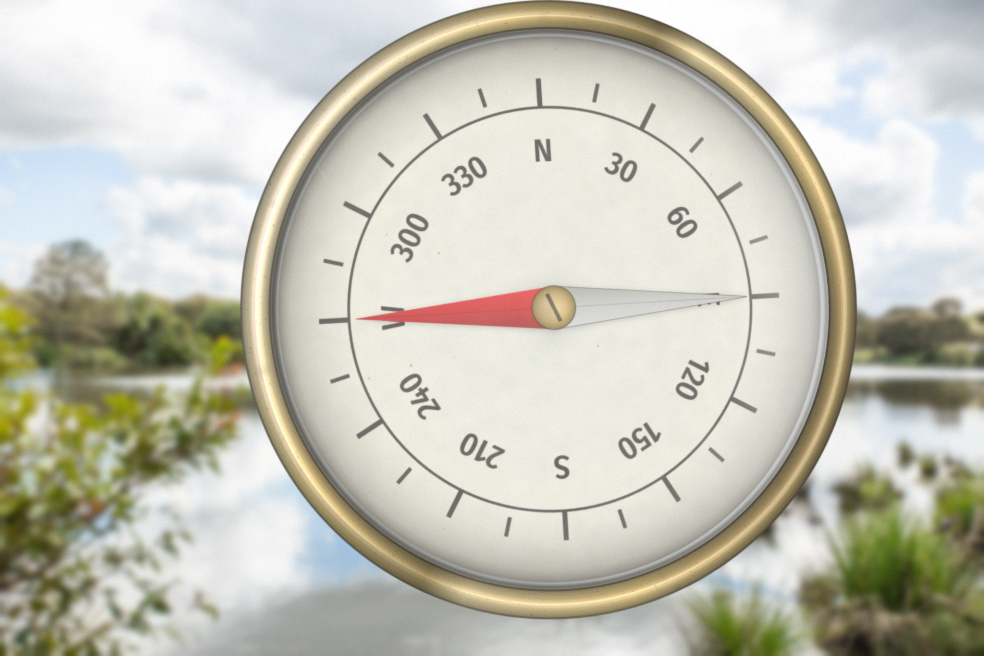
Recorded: 270 °
